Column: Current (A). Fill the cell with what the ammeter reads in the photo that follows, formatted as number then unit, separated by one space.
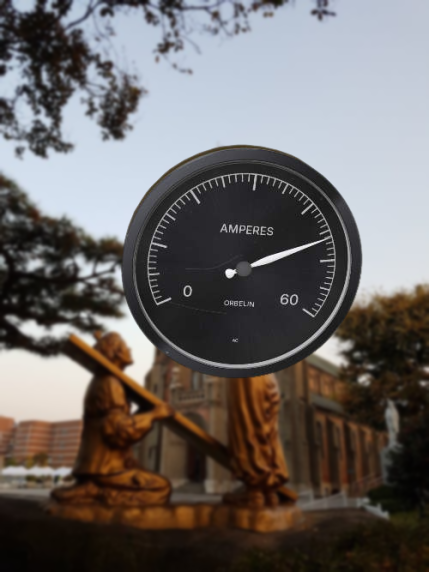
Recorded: 46 A
